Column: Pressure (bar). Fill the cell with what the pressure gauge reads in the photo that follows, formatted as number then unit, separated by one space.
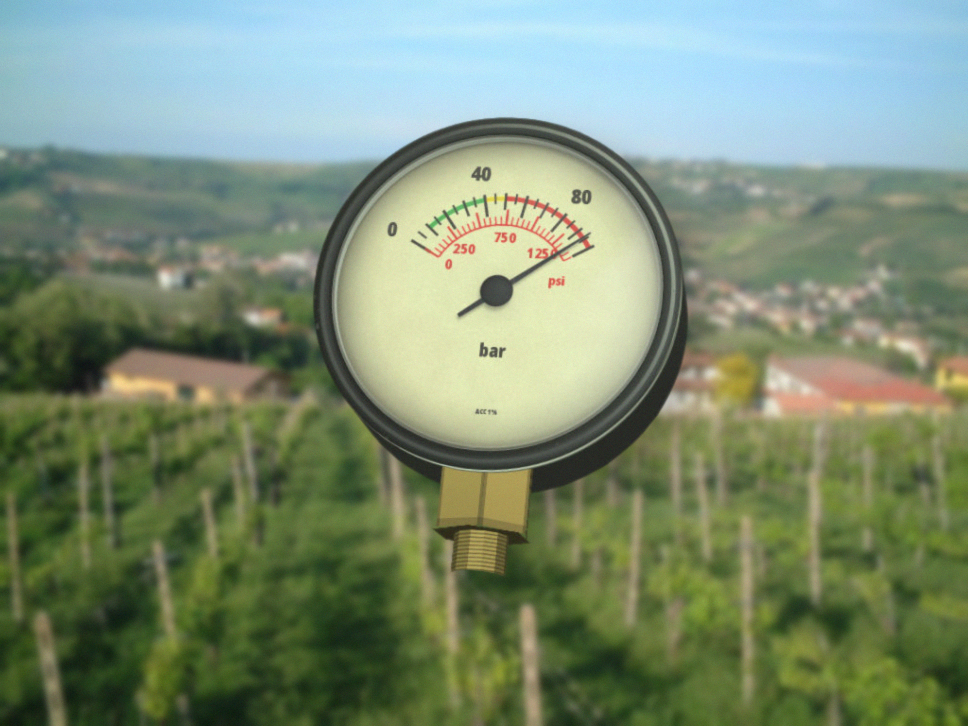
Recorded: 95 bar
